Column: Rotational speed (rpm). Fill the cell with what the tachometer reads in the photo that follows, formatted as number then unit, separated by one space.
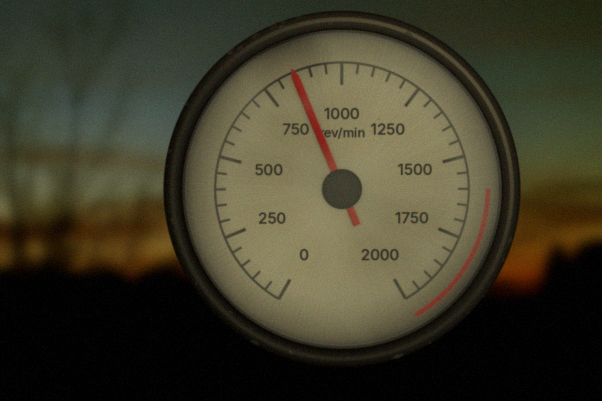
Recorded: 850 rpm
